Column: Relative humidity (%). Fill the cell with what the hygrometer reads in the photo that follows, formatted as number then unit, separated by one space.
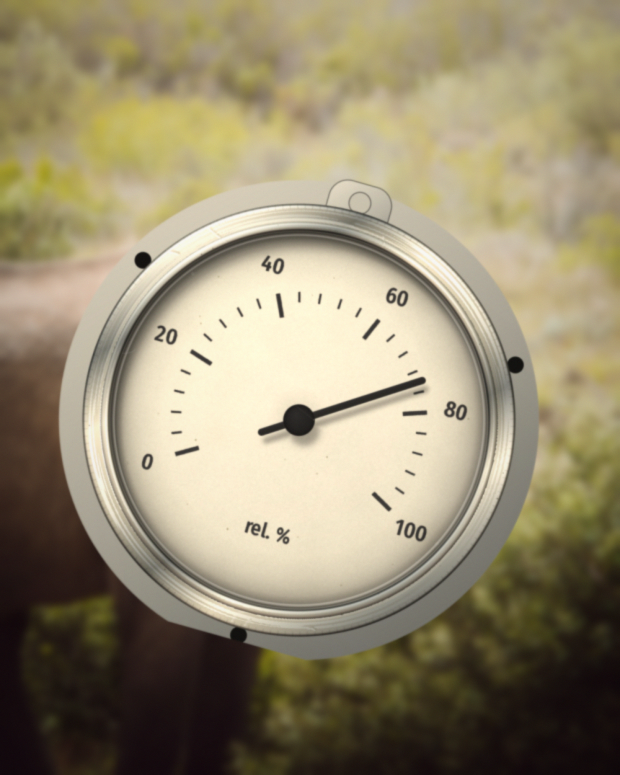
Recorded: 74 %
